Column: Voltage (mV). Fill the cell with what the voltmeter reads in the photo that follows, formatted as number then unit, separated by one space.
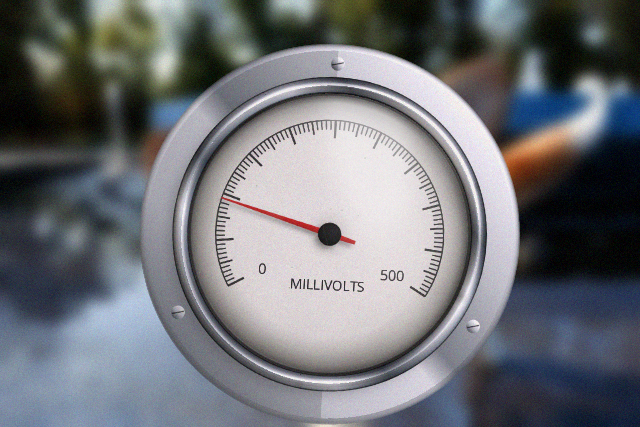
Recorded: 95 mV
